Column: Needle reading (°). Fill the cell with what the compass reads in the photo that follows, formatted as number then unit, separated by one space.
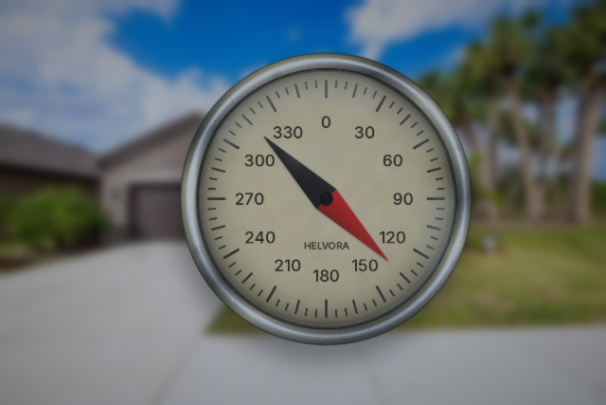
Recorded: 135 °
